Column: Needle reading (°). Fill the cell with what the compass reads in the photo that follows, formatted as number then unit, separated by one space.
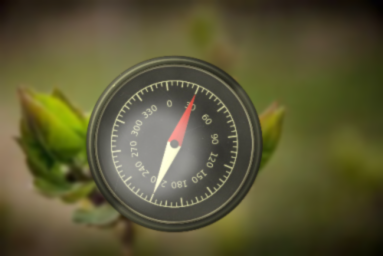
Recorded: 30 °
